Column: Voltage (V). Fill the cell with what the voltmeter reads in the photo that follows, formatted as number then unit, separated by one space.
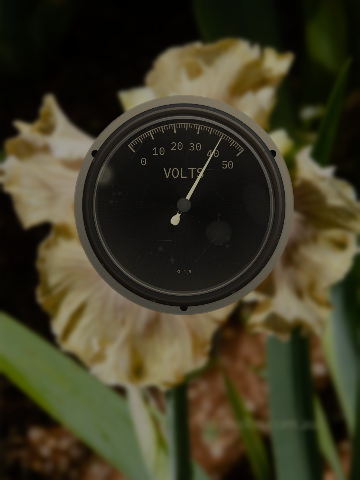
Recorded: 40 V
